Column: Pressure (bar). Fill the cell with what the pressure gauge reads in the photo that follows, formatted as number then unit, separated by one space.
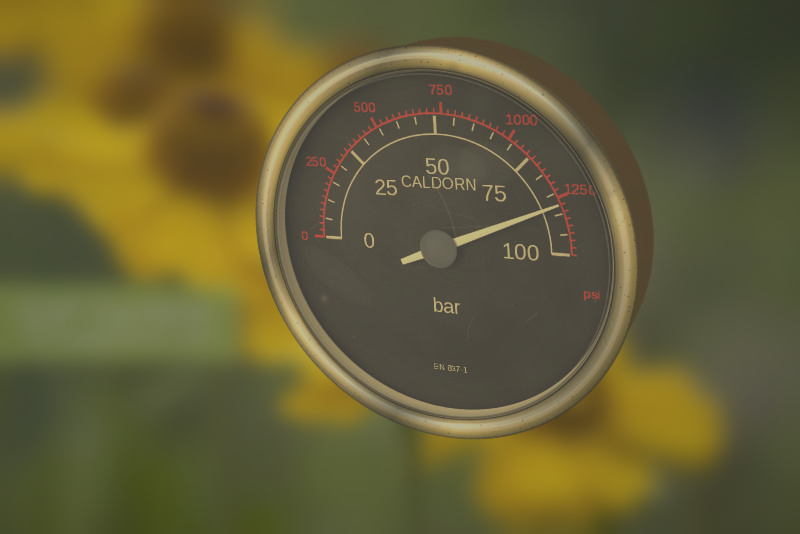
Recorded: 87.5 bar
